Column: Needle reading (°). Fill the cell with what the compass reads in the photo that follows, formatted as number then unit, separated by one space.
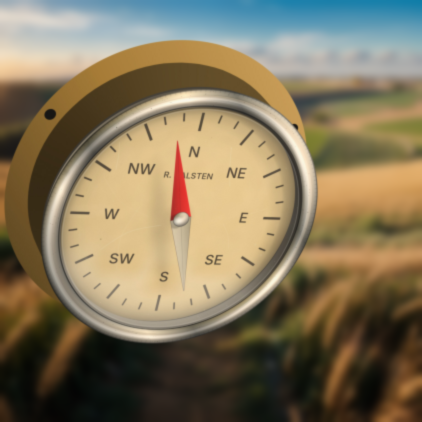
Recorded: 345 °
